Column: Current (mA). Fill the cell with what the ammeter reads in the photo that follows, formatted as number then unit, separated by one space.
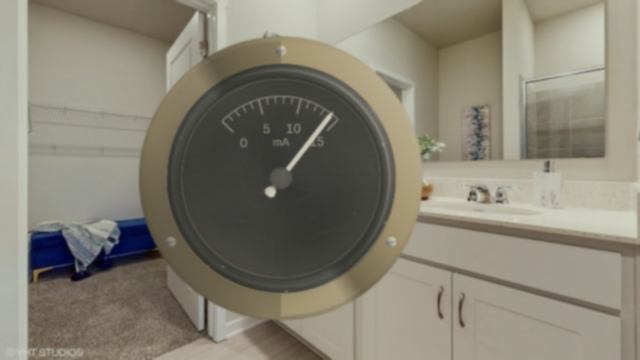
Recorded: 14 mA
